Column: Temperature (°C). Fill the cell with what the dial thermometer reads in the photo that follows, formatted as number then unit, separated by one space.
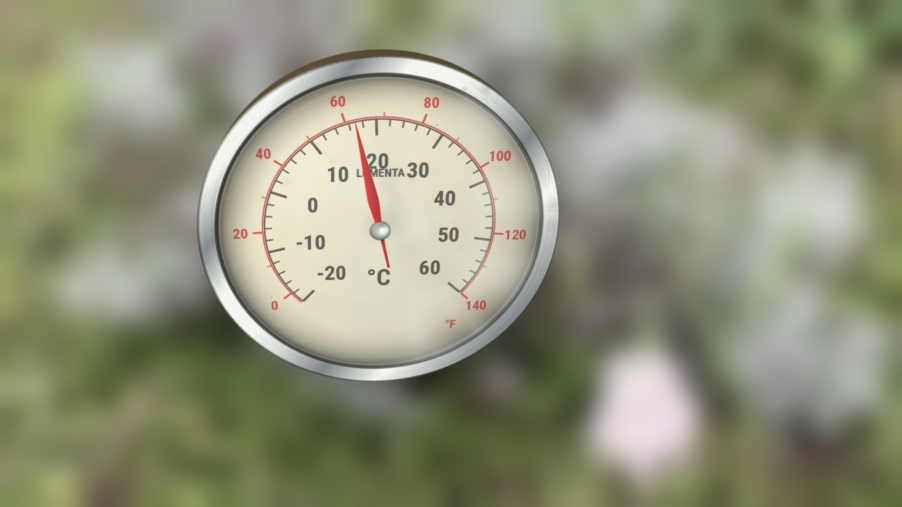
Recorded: 17 °C
